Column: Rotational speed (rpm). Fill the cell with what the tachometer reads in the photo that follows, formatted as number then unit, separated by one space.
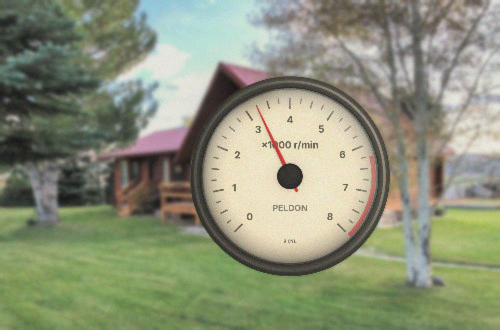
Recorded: 3250 rpm
